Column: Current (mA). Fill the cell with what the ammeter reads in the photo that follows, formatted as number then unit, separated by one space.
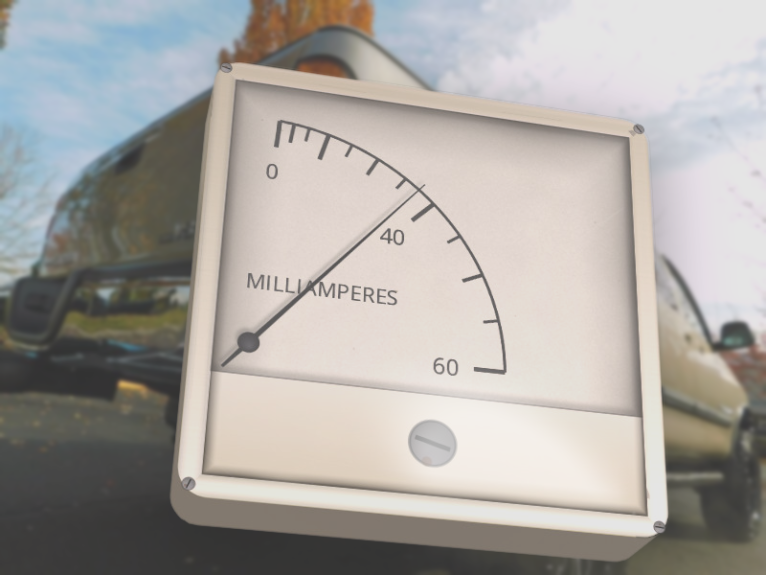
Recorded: 37.5 mA
